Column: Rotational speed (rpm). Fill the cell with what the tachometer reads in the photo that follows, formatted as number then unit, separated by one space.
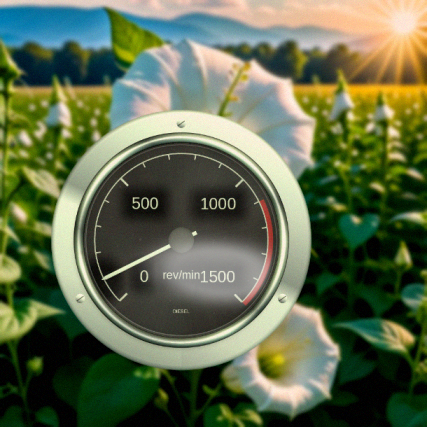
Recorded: 100 rpm
